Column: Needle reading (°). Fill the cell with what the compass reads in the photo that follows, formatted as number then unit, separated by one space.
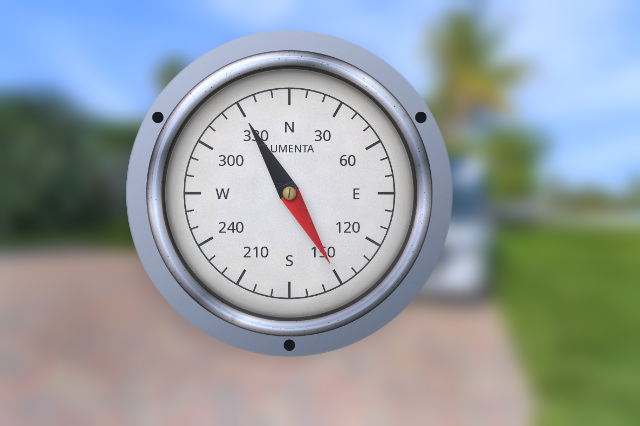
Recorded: 150 °
